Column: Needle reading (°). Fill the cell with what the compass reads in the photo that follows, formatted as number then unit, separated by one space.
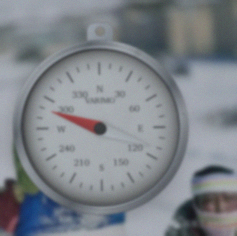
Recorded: 290 °
